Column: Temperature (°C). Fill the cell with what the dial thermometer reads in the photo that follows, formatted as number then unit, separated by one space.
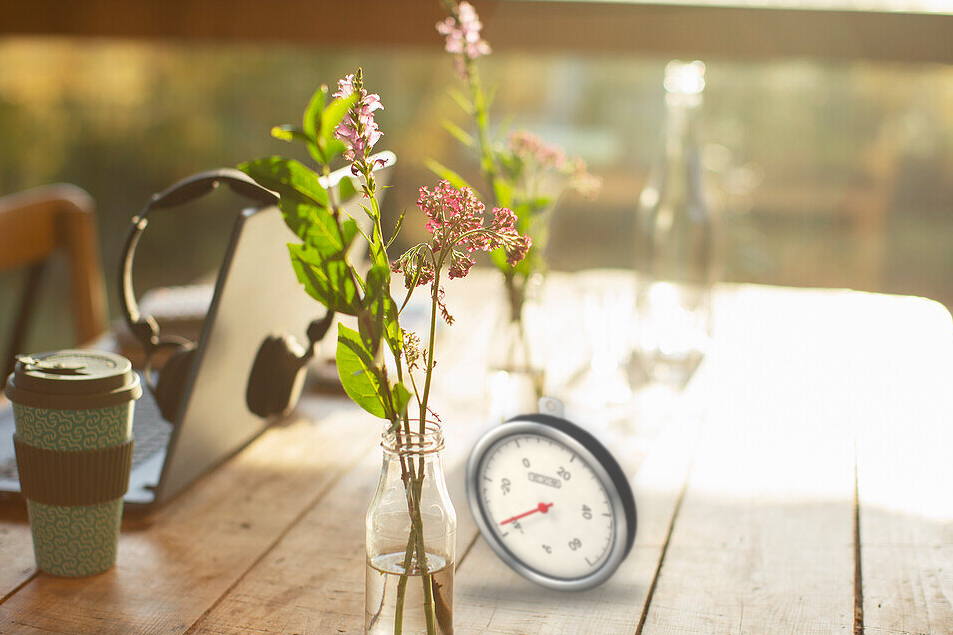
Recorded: -36 °C
